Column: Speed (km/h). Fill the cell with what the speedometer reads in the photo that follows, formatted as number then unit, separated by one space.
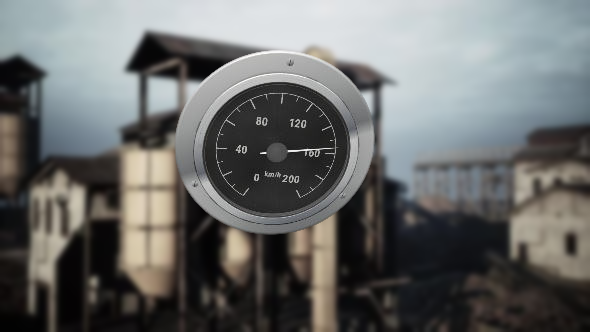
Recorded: 155 km/h
